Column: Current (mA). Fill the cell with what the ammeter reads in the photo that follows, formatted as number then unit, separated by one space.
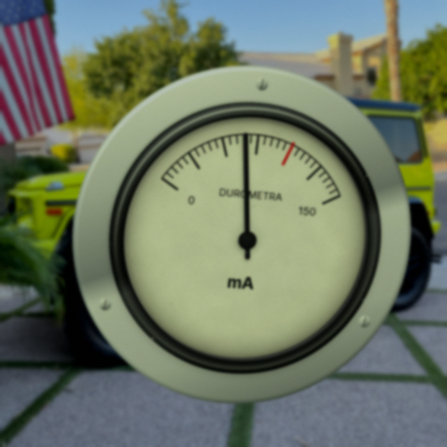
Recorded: 65 mA
